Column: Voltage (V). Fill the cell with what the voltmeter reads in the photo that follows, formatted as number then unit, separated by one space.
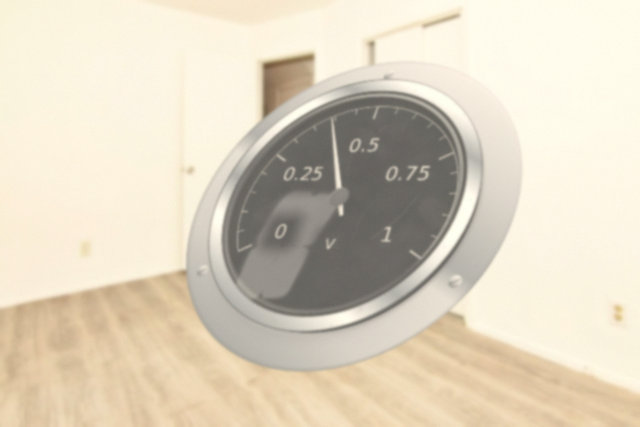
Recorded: 0.4 V
